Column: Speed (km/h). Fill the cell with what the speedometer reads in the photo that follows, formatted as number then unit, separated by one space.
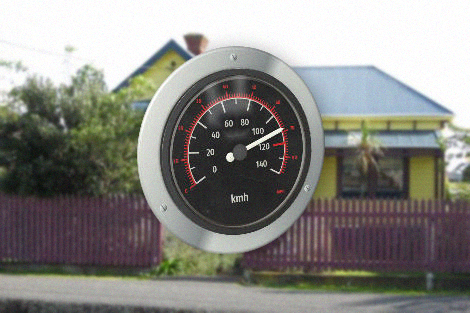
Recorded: 110 km/h
